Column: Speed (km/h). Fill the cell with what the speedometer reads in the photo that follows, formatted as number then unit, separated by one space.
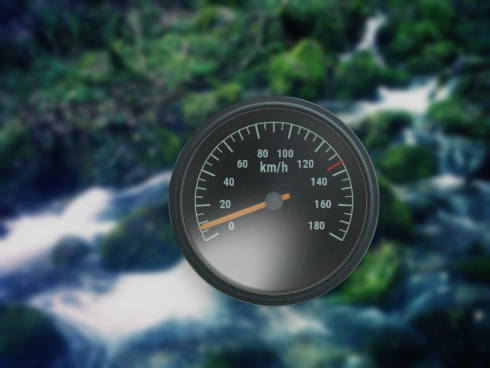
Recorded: 7.5 km/h
